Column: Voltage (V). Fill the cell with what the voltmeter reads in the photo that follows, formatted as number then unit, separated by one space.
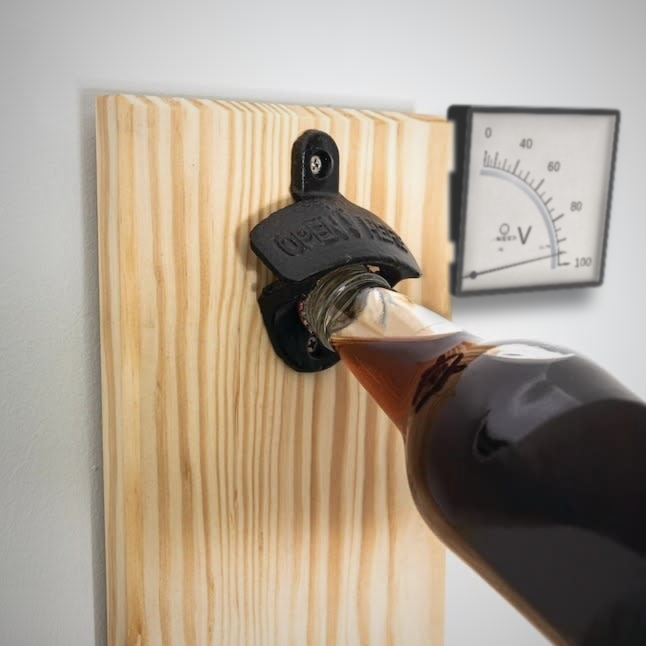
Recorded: 95 V
